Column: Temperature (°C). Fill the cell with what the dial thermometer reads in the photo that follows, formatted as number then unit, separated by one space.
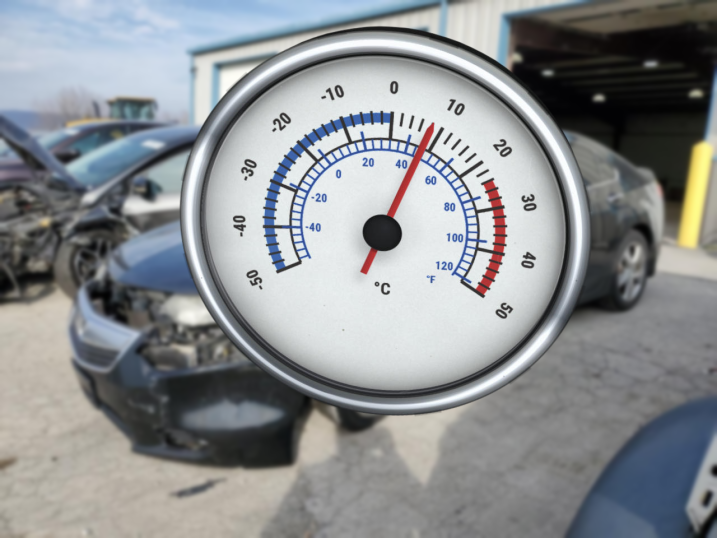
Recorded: 8 °C
